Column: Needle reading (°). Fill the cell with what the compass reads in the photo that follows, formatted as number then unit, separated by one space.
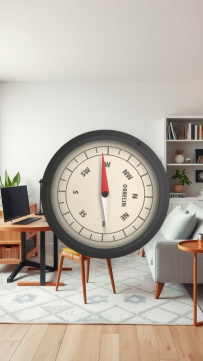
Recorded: 262.5 °
